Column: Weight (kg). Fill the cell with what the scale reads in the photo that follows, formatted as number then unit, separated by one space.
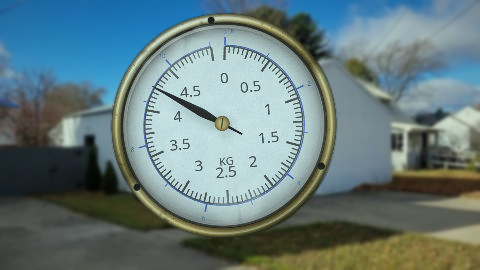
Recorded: 4.25 kg
